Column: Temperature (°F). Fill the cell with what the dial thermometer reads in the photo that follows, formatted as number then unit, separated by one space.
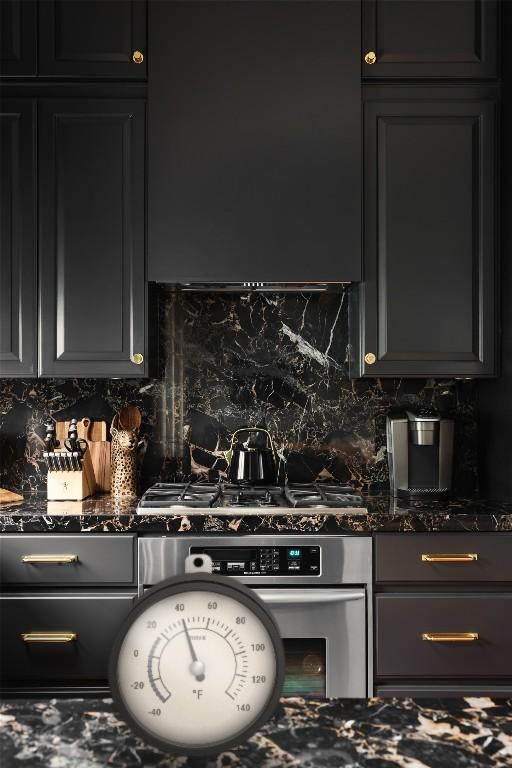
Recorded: 40 °F
